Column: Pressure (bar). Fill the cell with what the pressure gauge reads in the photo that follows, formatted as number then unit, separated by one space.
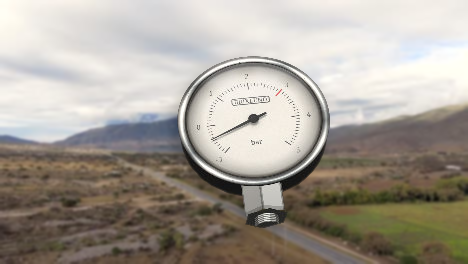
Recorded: -0.5 bar
